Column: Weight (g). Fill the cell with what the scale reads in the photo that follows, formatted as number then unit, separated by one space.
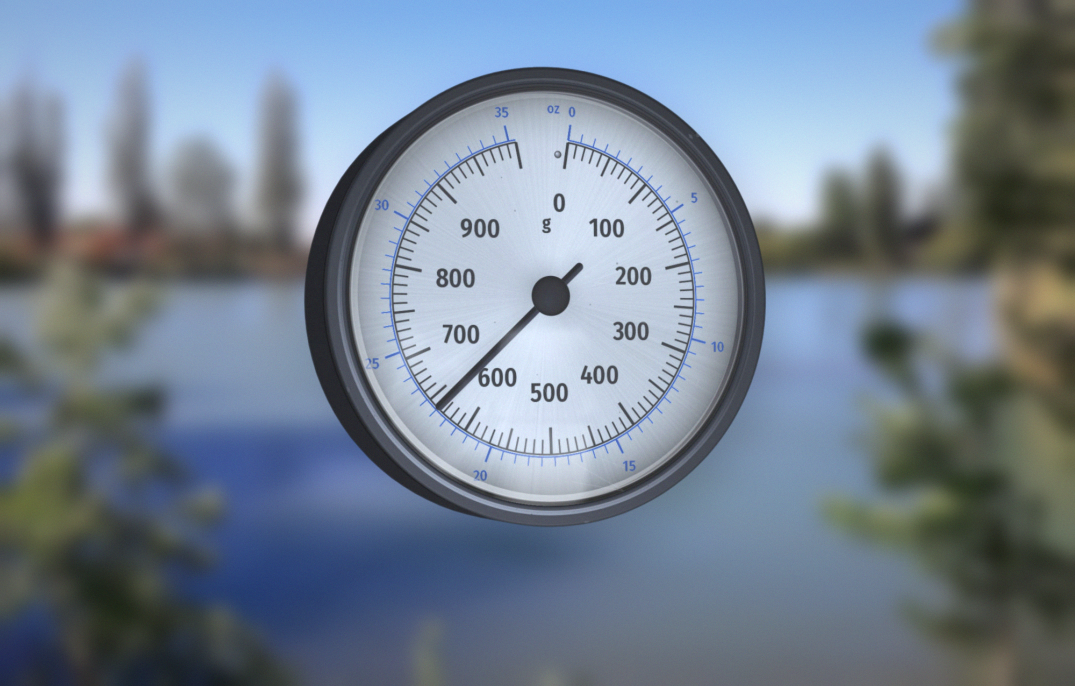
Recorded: 640 g
